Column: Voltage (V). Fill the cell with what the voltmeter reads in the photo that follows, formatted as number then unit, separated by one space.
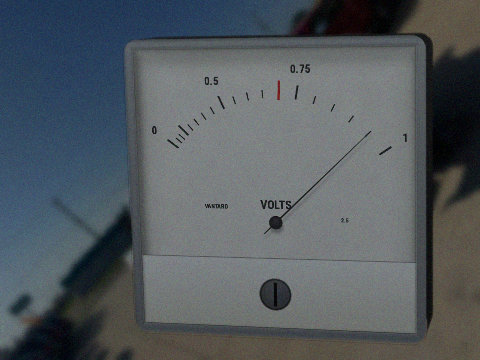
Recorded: 0.95 V
